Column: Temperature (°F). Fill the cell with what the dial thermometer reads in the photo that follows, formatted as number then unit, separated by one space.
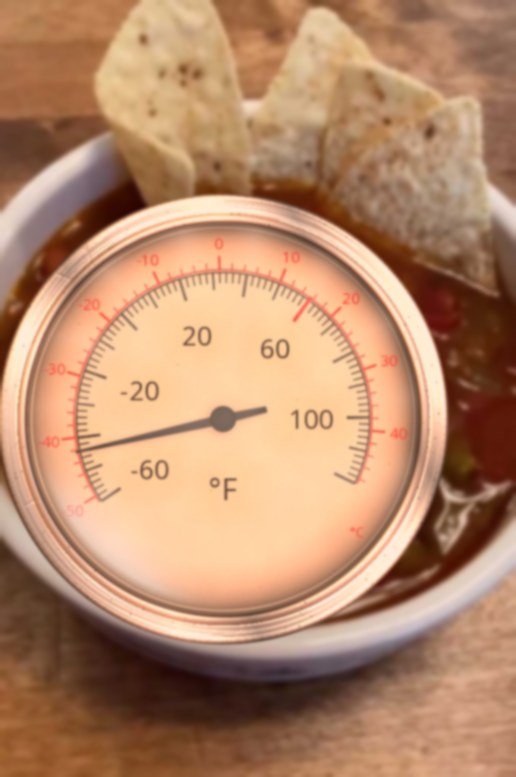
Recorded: -44 °F
